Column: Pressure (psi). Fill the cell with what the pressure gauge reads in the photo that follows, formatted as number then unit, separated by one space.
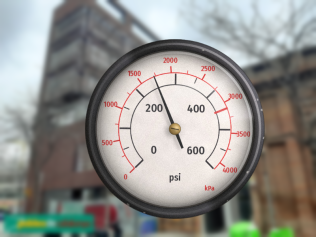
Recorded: 250 psi
